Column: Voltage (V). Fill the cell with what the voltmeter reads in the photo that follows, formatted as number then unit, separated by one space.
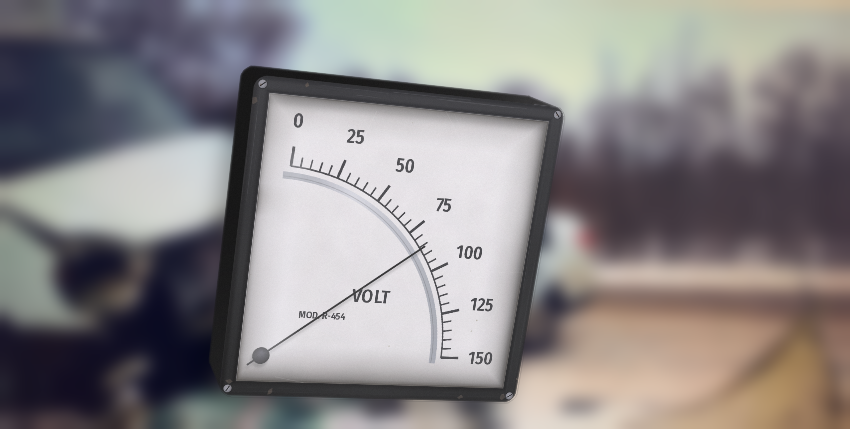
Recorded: 85 V
